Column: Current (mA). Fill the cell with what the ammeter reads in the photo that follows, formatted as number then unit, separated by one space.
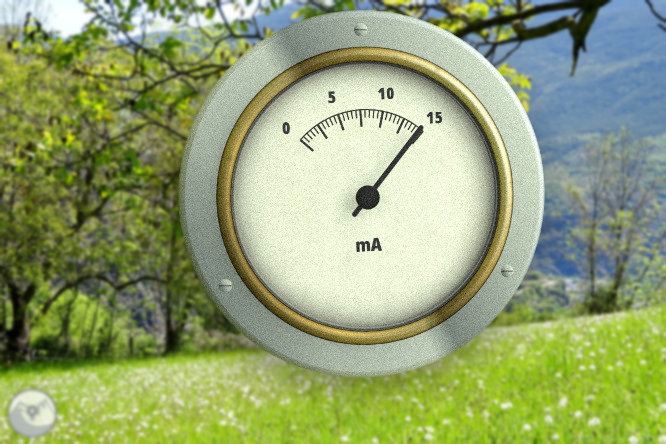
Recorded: 14.5 mA
